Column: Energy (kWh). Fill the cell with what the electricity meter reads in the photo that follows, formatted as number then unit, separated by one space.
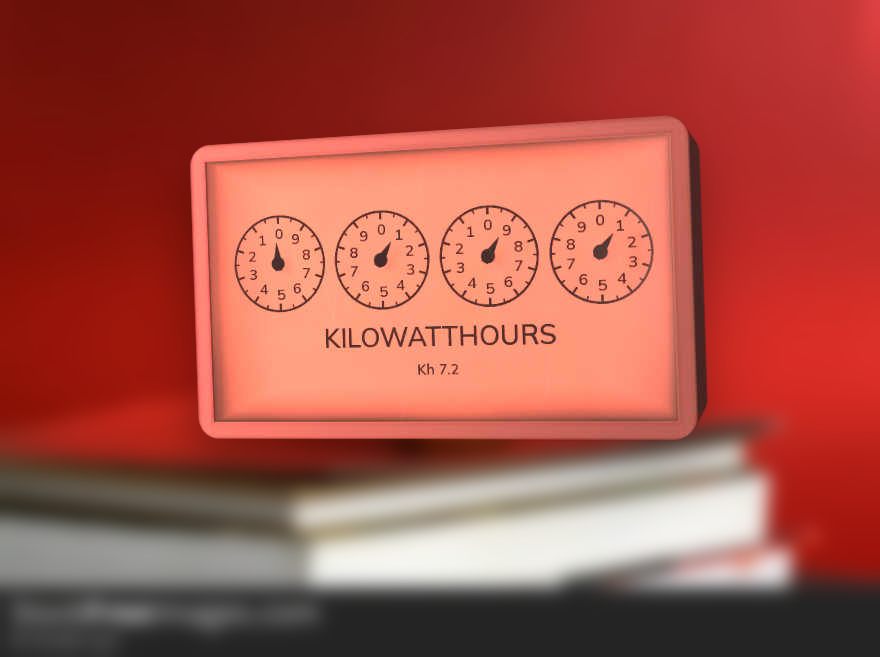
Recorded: 91 kWh
